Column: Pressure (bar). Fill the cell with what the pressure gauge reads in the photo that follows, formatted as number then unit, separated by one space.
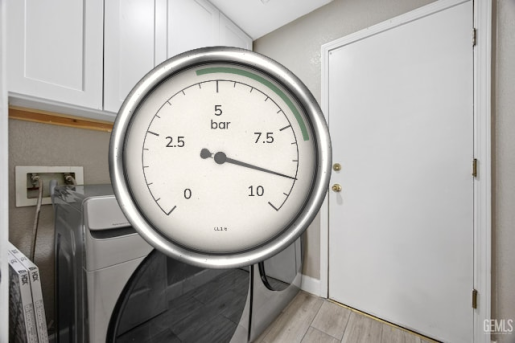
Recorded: 9 bar
